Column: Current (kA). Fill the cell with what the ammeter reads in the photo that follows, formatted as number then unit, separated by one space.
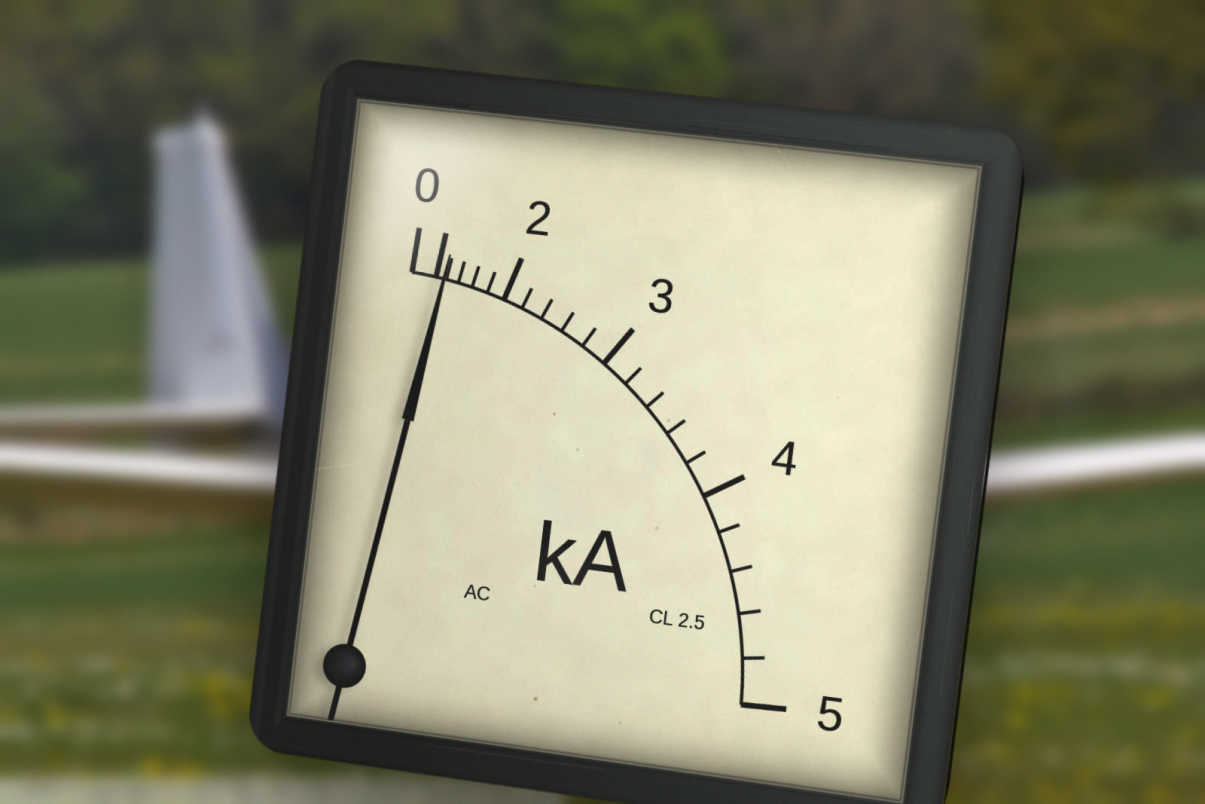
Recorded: 1.2 kA
